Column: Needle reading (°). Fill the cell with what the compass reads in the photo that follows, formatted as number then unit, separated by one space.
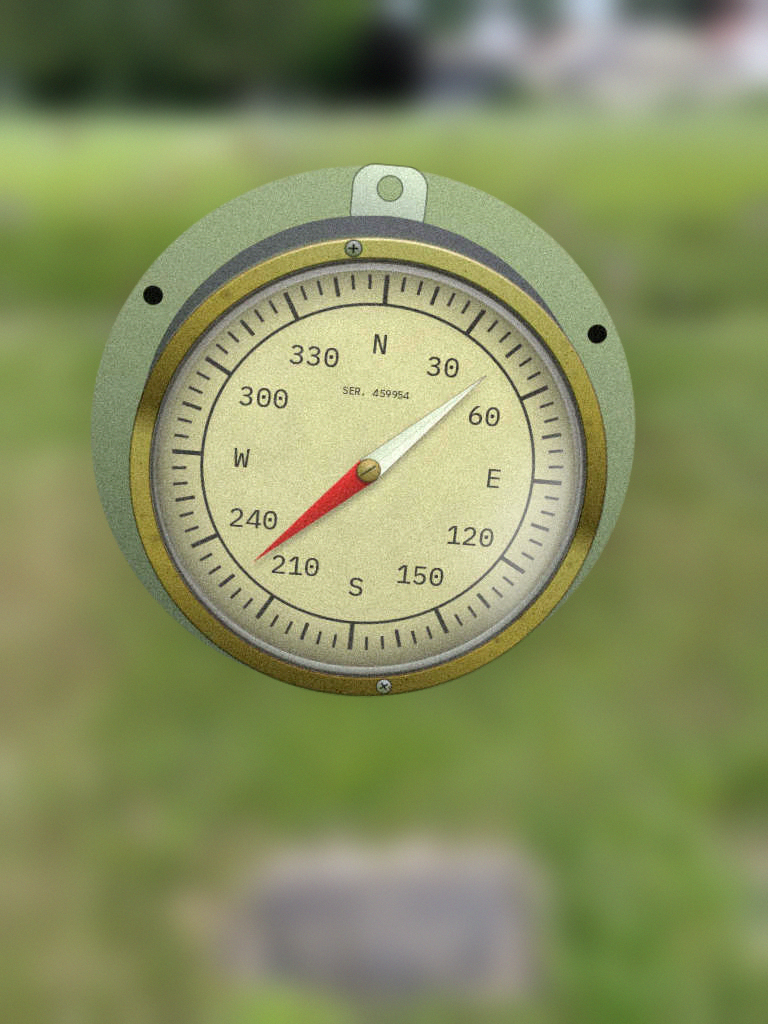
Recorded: 225 °
